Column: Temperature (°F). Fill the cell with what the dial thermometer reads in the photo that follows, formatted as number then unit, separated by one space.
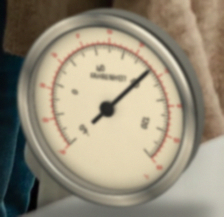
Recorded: 80 °F
